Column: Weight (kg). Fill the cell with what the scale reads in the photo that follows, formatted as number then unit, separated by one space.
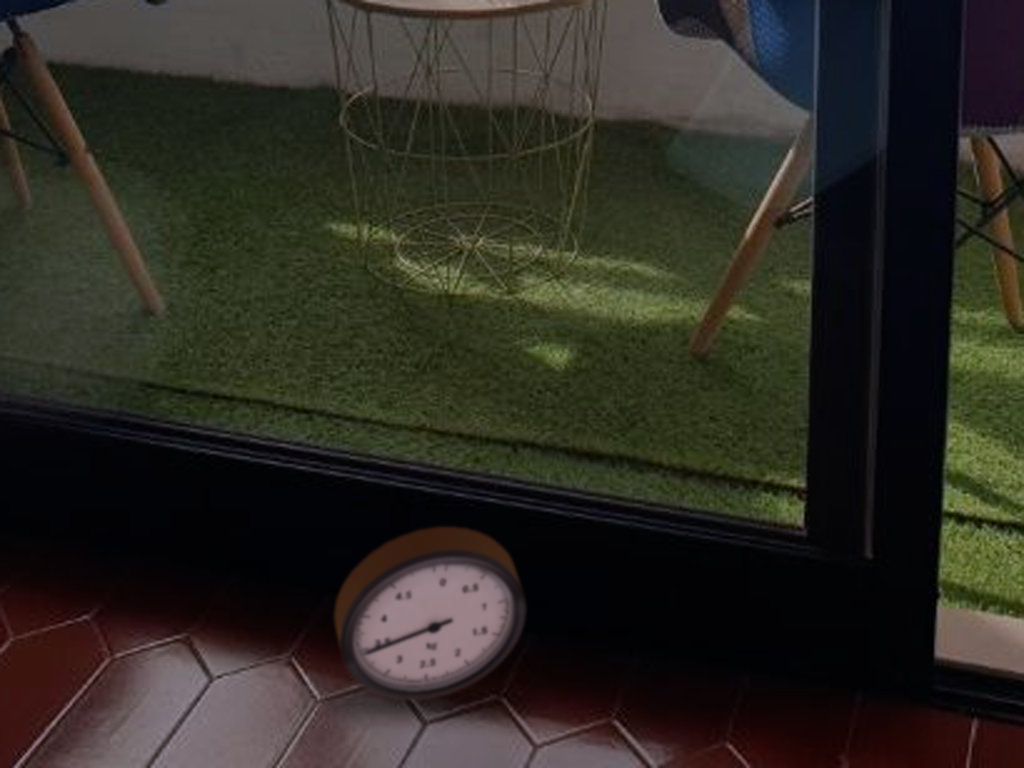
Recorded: 3.5 kg
